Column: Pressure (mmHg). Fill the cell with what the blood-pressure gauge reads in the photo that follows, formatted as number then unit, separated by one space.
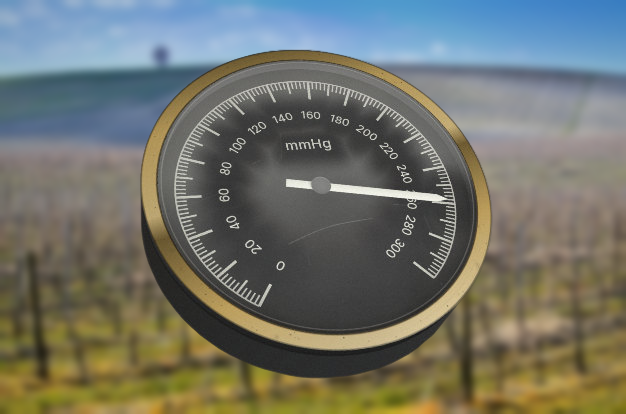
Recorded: 260 mmHg
